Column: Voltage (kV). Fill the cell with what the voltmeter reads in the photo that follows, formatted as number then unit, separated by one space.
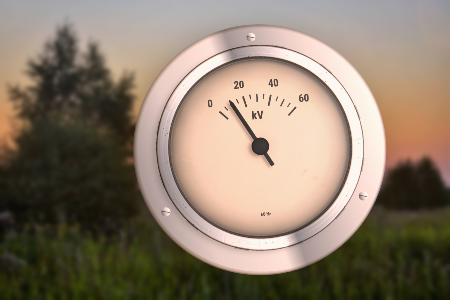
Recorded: 10 kV
